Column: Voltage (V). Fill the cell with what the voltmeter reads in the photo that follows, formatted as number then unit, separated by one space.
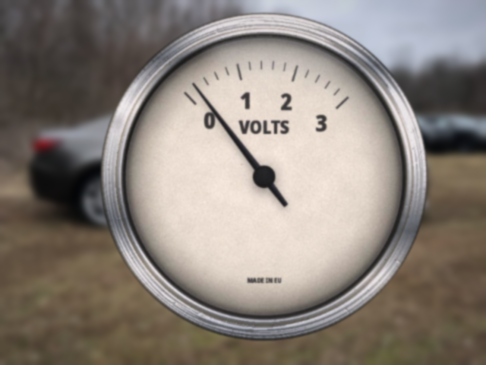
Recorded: 0.2 V
